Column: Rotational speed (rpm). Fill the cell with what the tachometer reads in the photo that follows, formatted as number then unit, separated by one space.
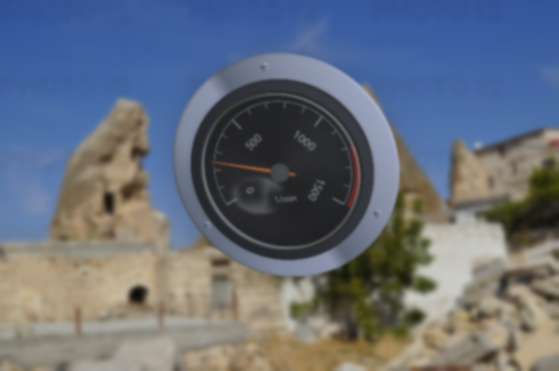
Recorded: 250 rpm
